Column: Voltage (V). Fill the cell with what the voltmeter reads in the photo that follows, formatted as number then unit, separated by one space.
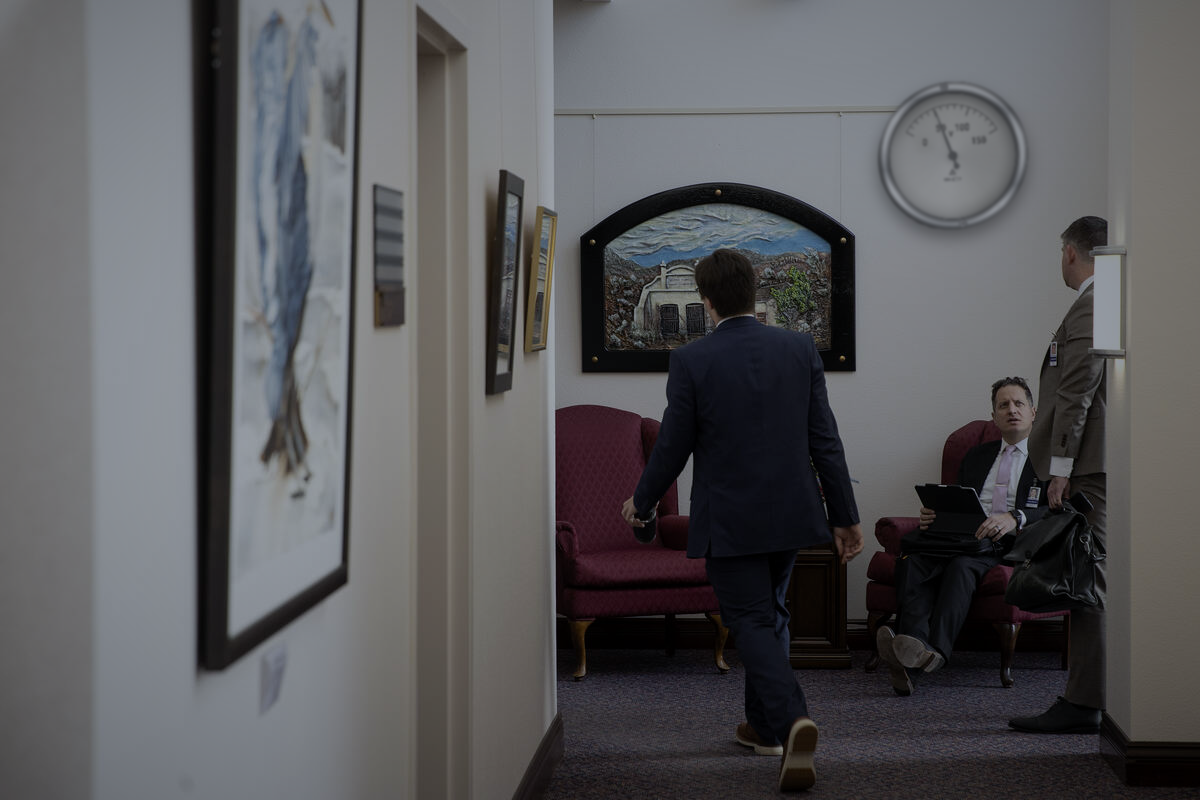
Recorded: 50 V
